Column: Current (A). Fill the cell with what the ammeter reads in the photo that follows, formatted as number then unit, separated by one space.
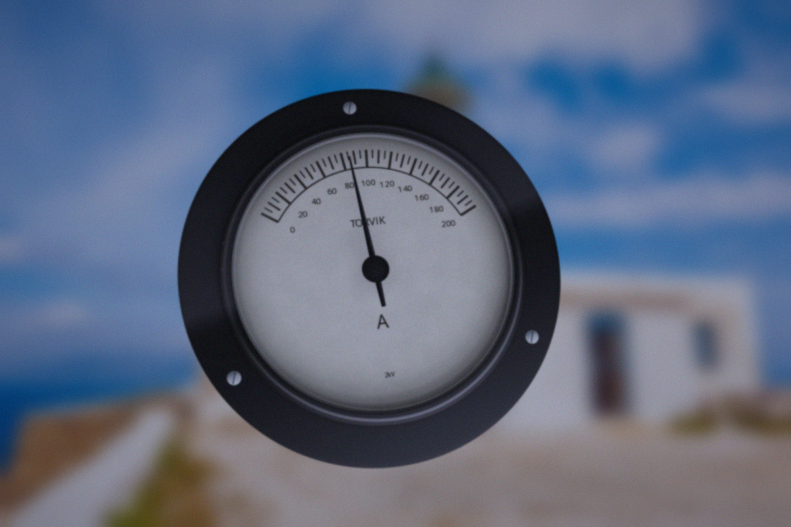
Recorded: 85 A
